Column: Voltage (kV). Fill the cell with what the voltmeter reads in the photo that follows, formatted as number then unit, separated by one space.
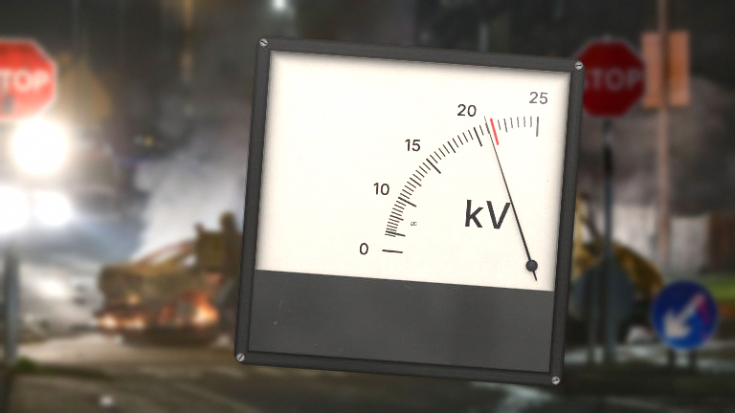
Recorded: 21 kV
